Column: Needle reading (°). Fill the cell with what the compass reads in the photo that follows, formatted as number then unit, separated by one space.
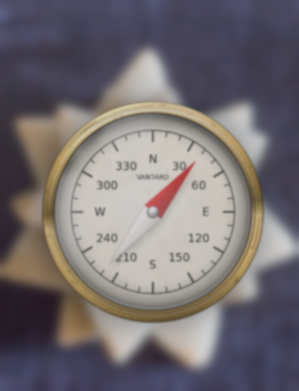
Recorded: 40 °
